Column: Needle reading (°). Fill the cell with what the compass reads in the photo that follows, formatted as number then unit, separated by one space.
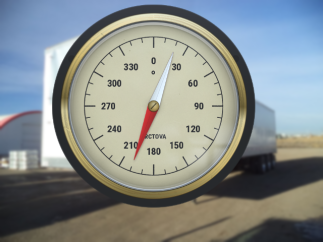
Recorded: 200 °
